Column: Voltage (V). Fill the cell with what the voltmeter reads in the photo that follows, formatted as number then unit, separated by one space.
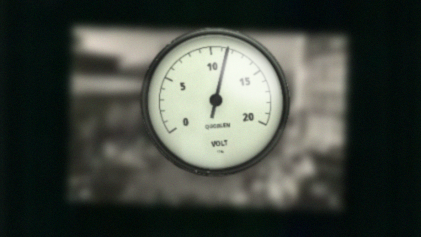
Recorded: 11.5 V
